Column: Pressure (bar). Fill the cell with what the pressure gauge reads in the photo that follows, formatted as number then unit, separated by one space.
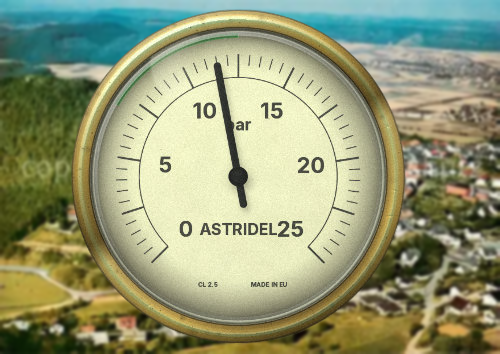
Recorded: 11.5 bar
